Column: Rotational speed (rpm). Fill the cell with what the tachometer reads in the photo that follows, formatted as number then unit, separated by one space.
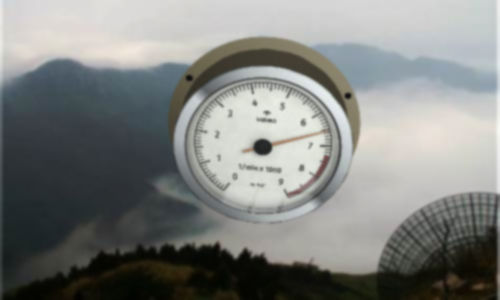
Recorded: 6500 rpm
